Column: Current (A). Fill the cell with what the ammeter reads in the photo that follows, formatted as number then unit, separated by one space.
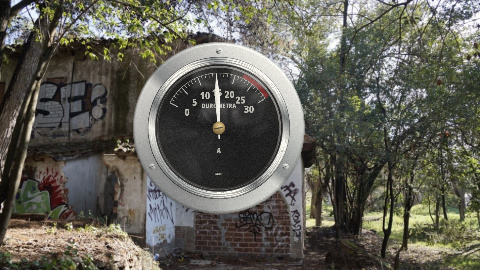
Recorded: 15 A
